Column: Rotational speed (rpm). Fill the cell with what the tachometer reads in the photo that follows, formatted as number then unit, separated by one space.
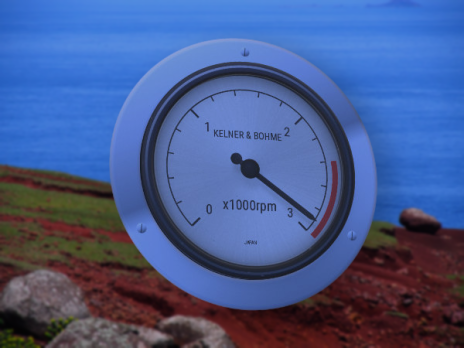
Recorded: 2900 rpm
